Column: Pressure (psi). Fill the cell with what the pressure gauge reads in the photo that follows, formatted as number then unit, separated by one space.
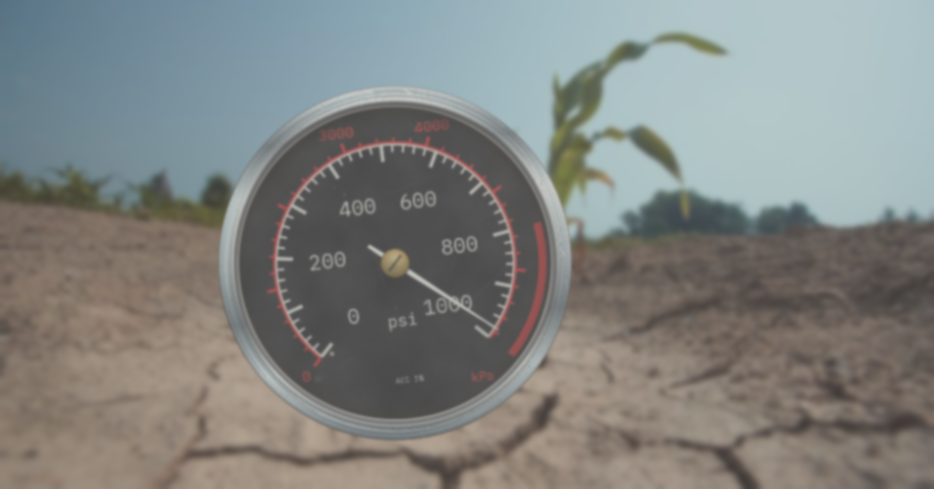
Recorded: 980 psi
